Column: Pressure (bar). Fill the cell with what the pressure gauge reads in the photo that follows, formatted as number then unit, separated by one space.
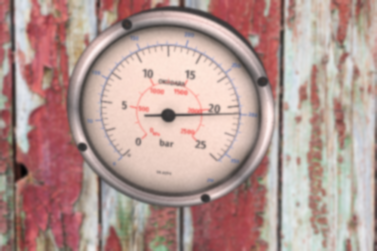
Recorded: 20.5 bar
